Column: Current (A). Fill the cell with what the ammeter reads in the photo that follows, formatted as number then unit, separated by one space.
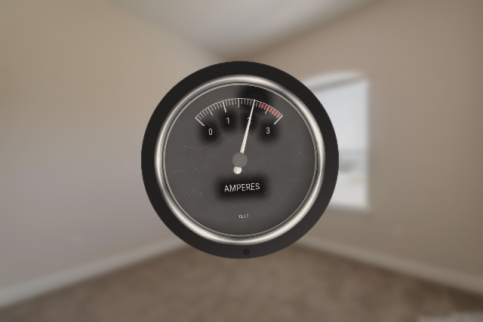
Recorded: 2 A
